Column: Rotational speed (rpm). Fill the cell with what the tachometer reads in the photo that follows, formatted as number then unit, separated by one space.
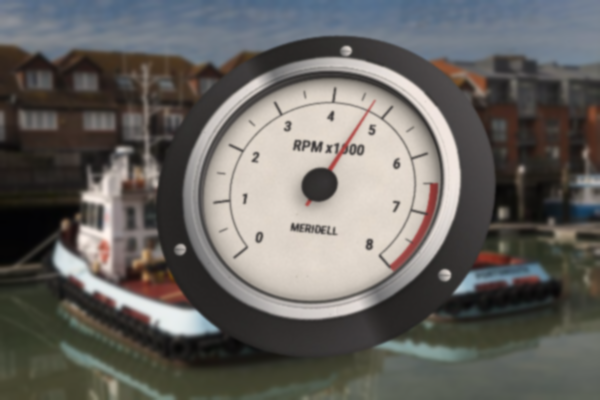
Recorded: 4750 rpm
